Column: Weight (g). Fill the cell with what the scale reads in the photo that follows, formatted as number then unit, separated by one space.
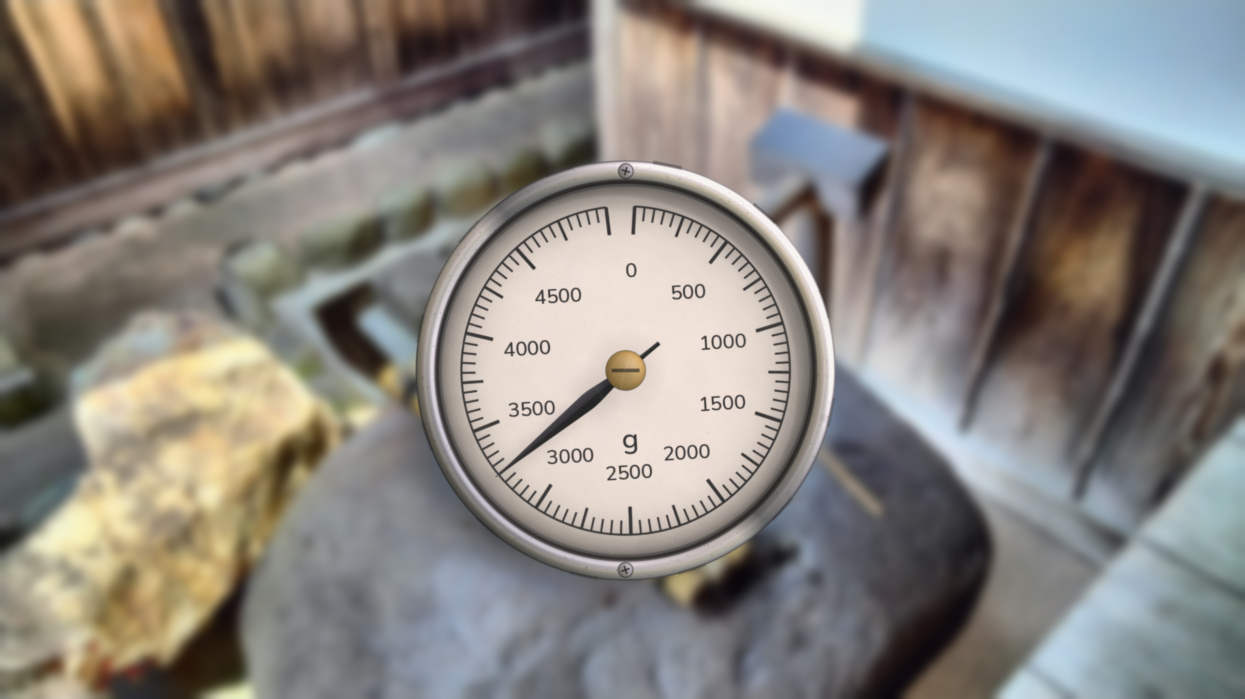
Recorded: 3250 g
